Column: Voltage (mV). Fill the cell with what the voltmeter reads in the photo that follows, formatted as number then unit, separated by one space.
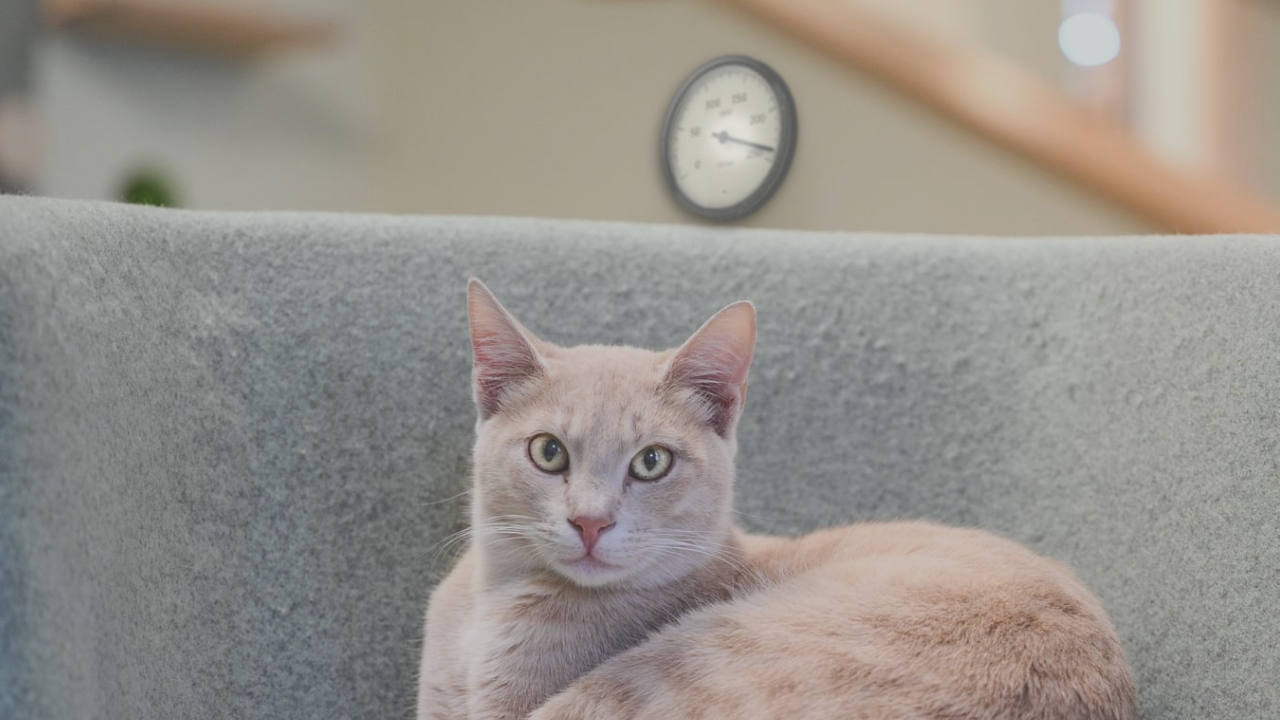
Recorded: 240 mV
